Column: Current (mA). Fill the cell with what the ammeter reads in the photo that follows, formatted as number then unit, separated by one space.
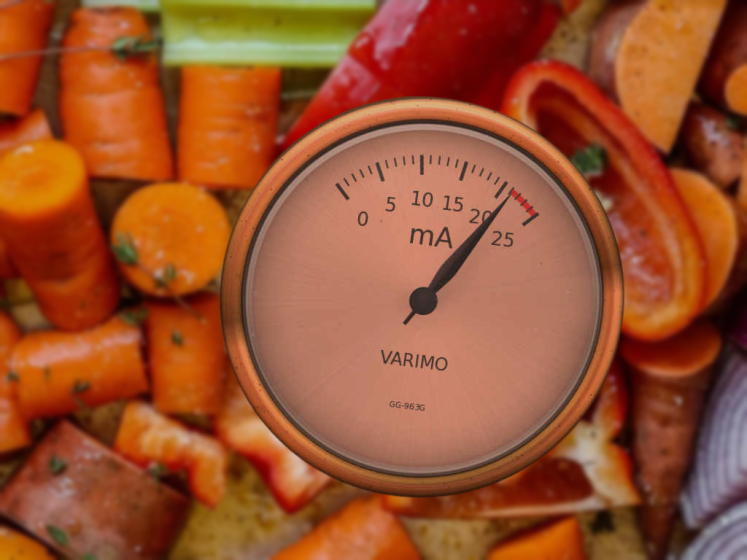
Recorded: 21 mA
